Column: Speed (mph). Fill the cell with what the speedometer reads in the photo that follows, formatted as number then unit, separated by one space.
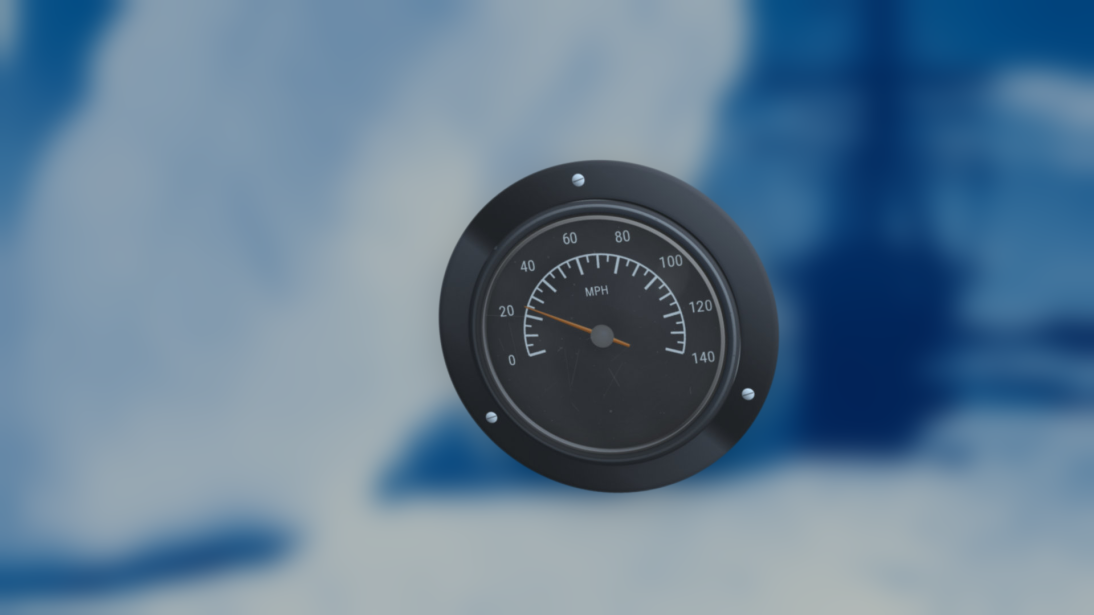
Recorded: 25 mph
